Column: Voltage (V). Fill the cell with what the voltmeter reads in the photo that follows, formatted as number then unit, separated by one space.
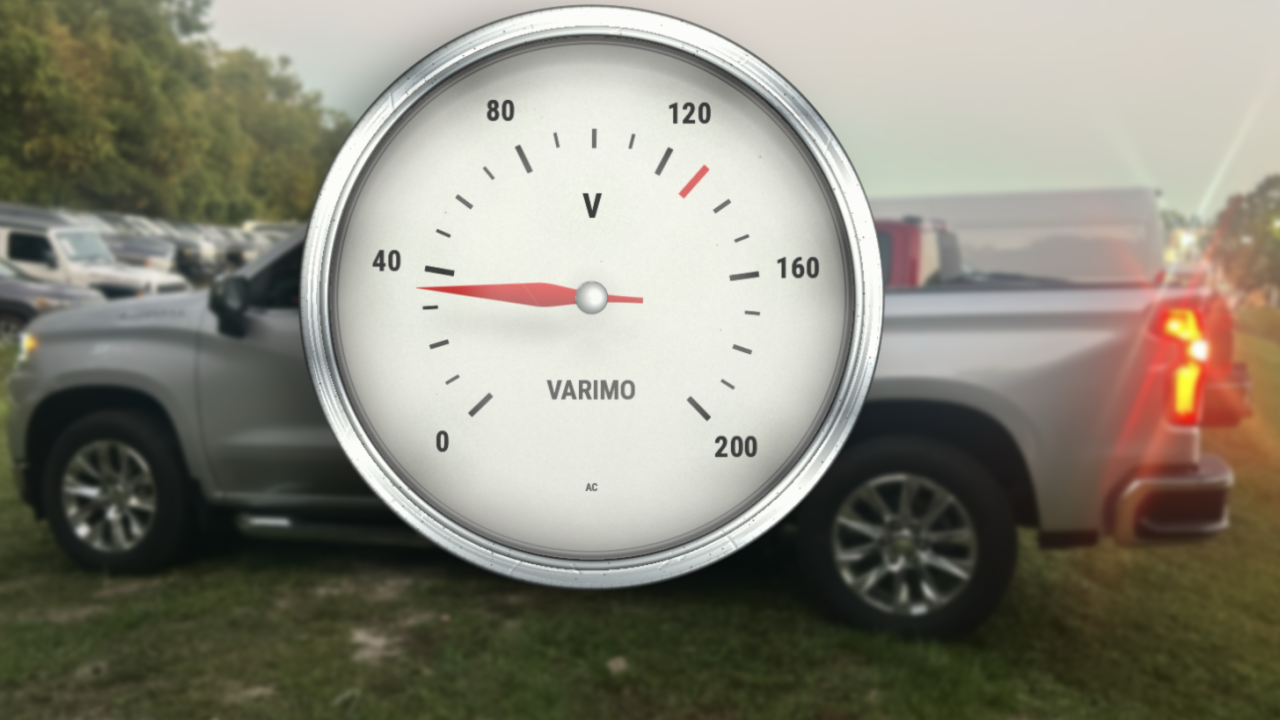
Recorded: 35 V
